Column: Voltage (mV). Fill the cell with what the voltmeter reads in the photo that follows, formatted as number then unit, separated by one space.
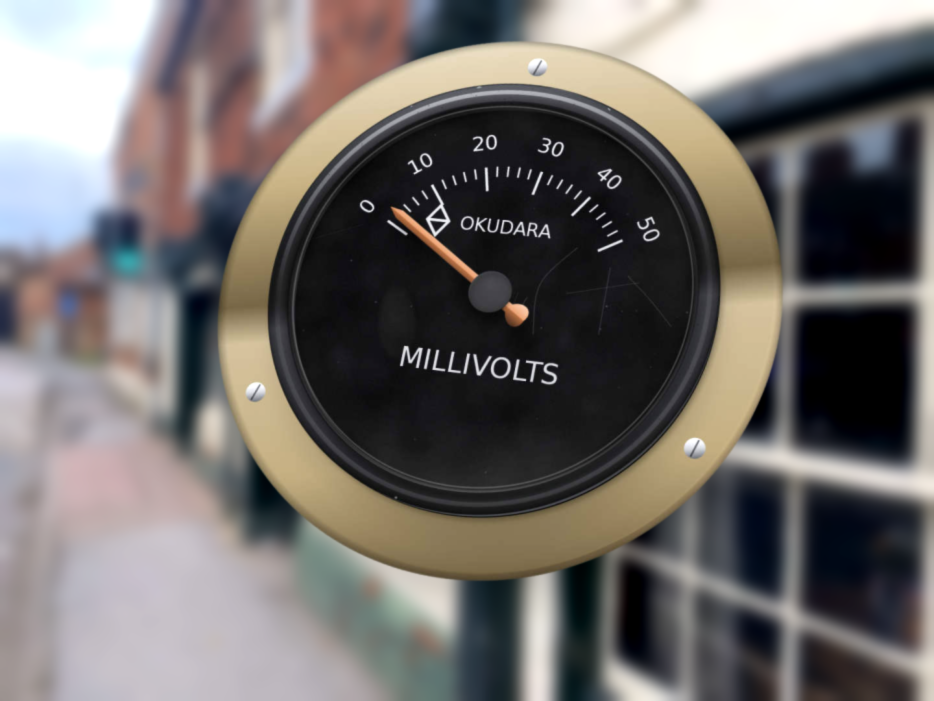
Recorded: 2 mV
